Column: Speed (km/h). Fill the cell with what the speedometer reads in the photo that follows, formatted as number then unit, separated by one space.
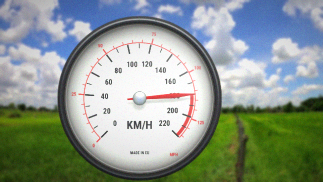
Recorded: 180 km/h
